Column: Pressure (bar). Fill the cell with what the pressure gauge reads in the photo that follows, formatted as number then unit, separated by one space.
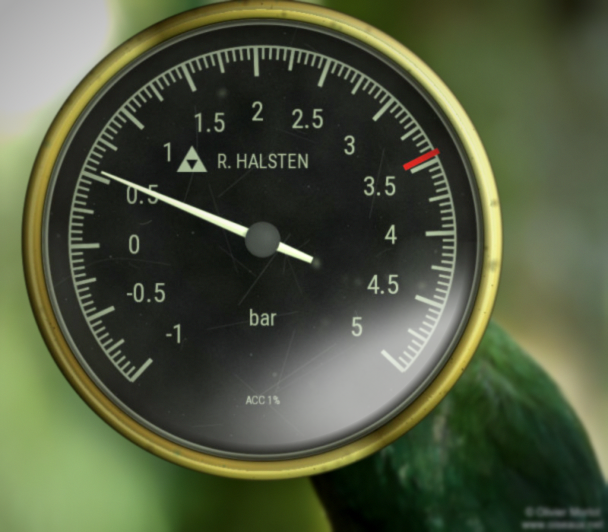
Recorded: 0.55 bar
